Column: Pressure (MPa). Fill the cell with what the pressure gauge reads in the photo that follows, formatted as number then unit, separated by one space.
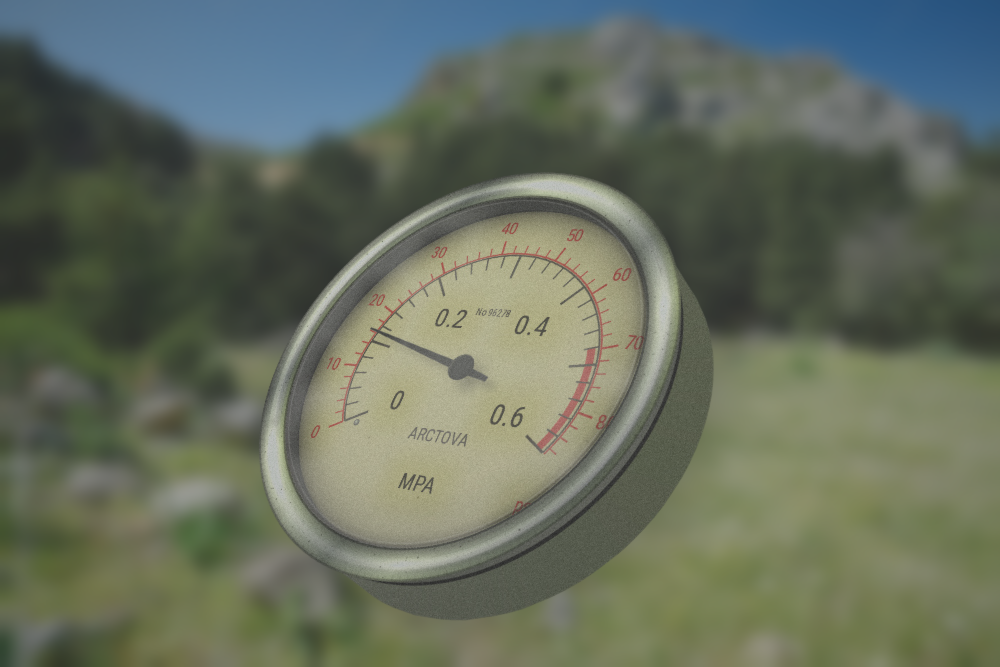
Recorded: 0.11 MPa
